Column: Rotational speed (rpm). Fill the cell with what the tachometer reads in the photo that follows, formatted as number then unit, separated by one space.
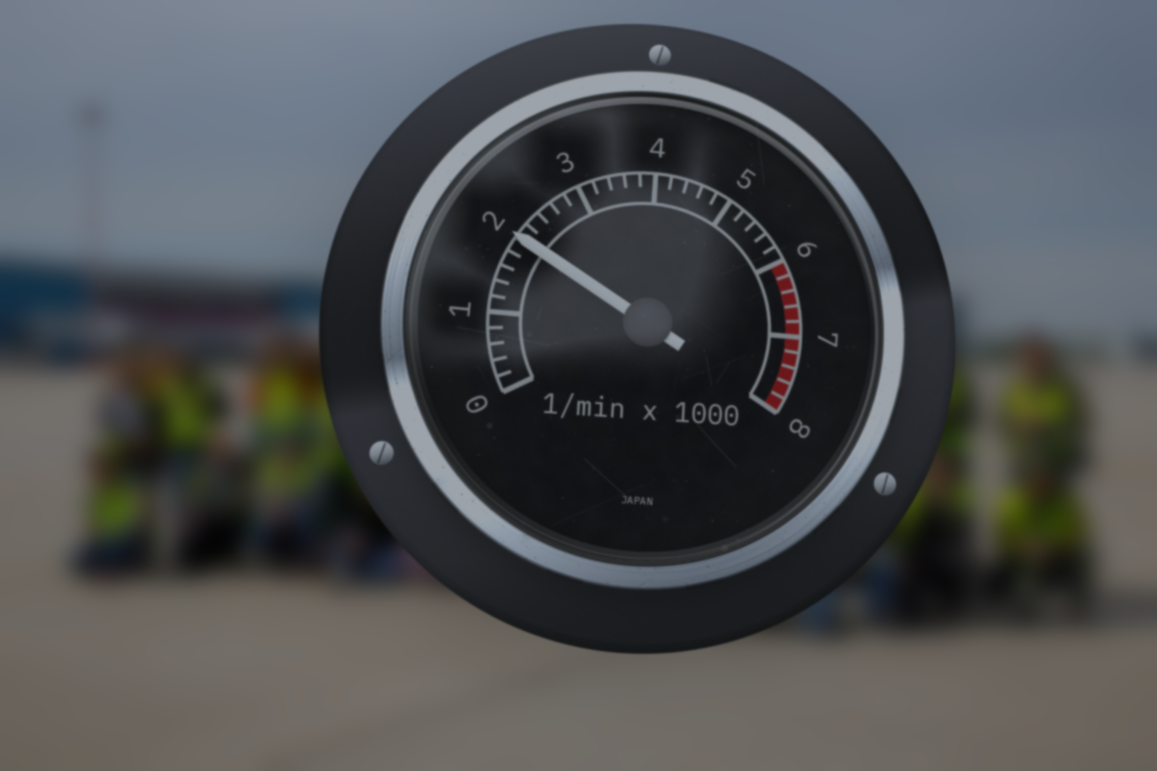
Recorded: 2000 rpm
